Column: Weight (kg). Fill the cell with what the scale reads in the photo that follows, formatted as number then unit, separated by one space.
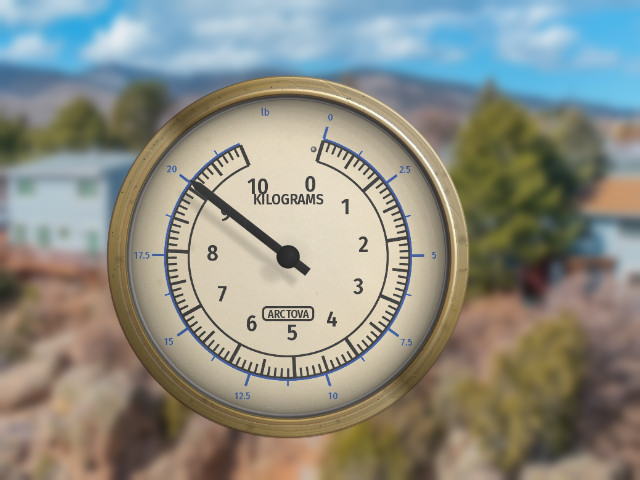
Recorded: 9.1 kg
